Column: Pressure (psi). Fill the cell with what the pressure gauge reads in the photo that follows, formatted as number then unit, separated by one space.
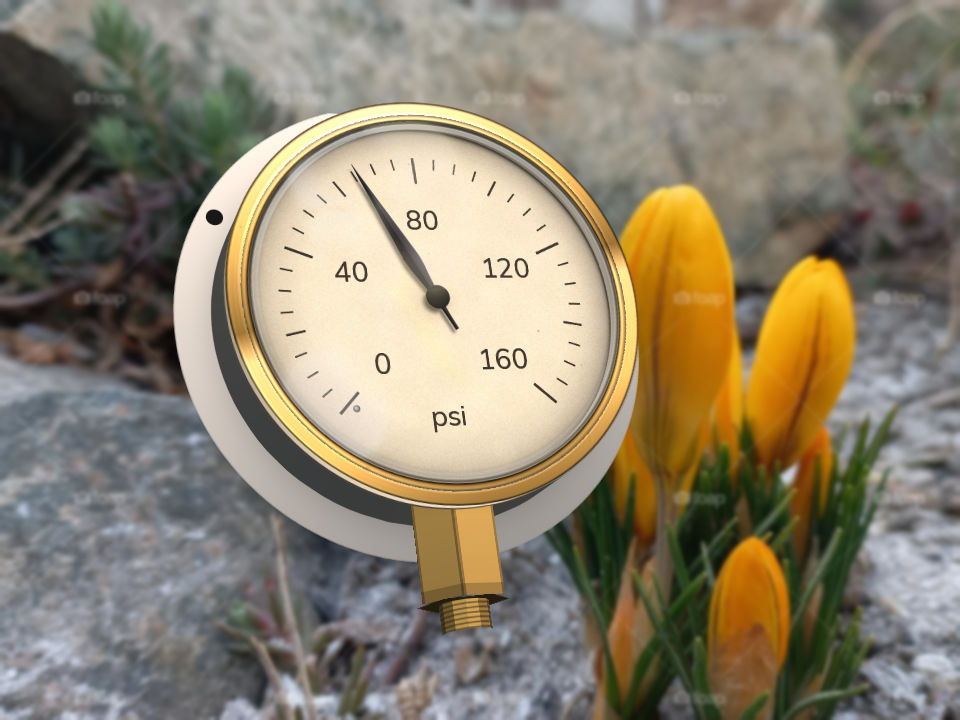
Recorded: 65 psi
